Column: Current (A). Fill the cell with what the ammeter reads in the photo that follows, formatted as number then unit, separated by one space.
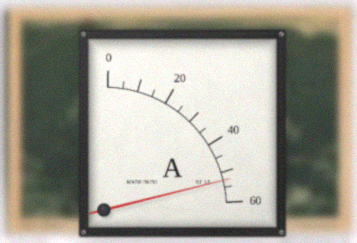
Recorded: 52.5 A
